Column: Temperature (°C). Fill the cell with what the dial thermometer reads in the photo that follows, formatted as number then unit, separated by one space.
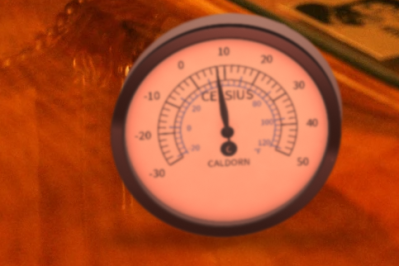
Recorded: 8 °C
